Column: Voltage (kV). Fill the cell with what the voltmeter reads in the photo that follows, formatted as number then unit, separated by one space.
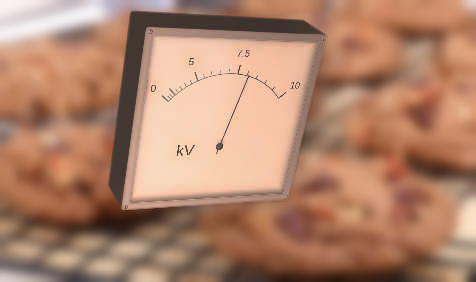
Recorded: 8 kV
